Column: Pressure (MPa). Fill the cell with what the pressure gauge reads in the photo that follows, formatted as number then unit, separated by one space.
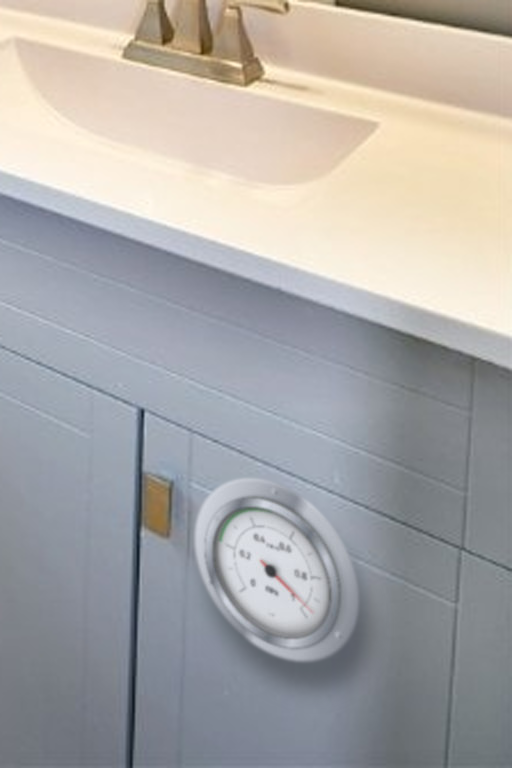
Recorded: 0.95 MPa
